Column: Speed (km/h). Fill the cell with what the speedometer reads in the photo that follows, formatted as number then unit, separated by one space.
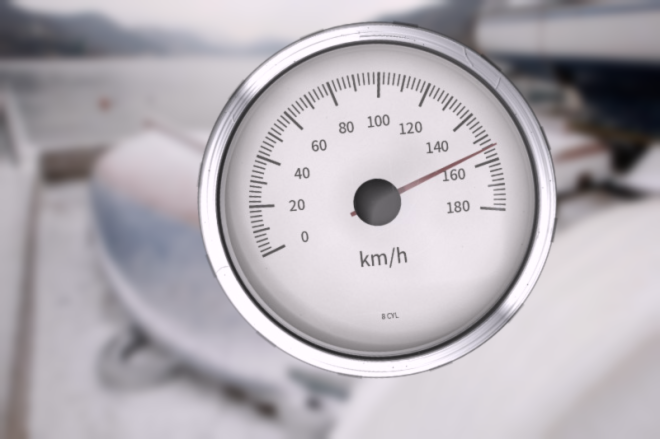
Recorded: 154 km/h
